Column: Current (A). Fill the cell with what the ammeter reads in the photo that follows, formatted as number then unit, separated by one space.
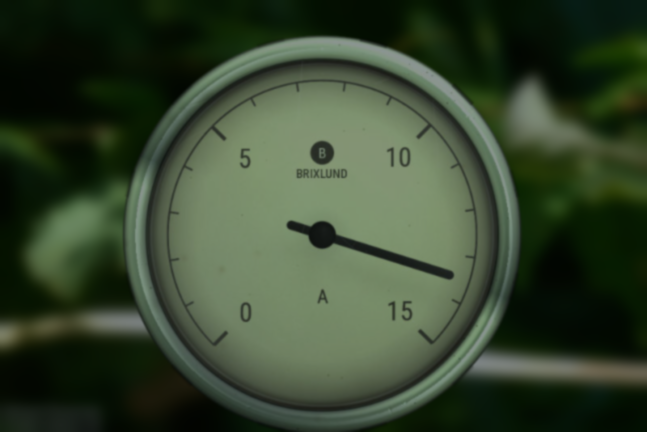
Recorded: 13.5 A
